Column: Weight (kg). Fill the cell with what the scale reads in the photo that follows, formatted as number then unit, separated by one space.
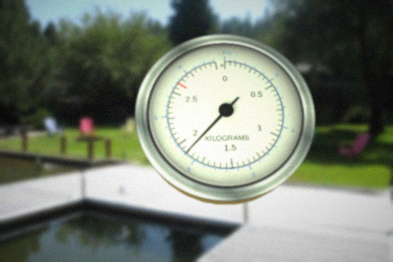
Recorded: 1.9 kg
